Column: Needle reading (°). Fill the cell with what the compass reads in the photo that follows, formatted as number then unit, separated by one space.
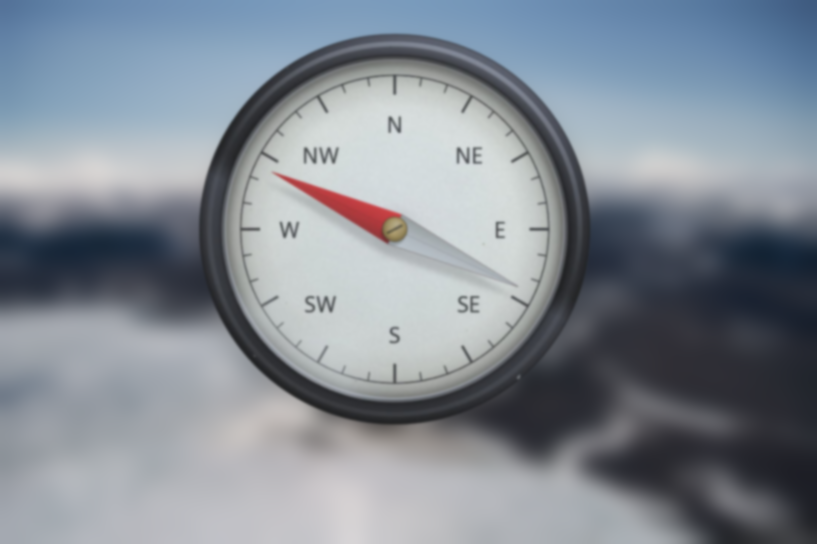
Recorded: 295 °
